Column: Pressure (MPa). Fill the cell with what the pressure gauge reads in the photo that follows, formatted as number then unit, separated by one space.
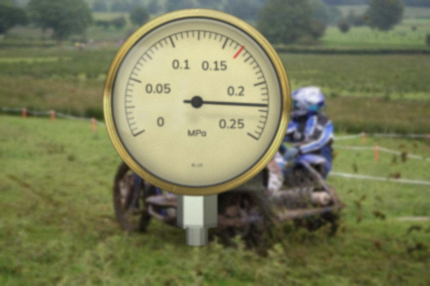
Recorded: 0.22 MPa
